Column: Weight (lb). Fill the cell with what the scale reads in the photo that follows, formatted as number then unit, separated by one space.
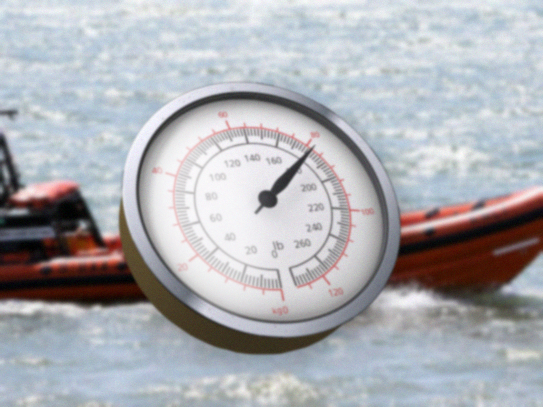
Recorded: 180 lb
